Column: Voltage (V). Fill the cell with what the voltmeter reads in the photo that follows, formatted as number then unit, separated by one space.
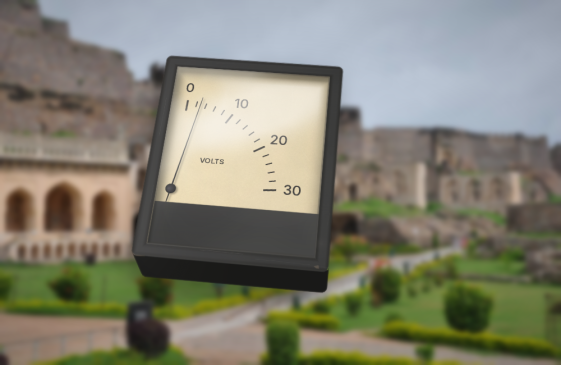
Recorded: 3 V
